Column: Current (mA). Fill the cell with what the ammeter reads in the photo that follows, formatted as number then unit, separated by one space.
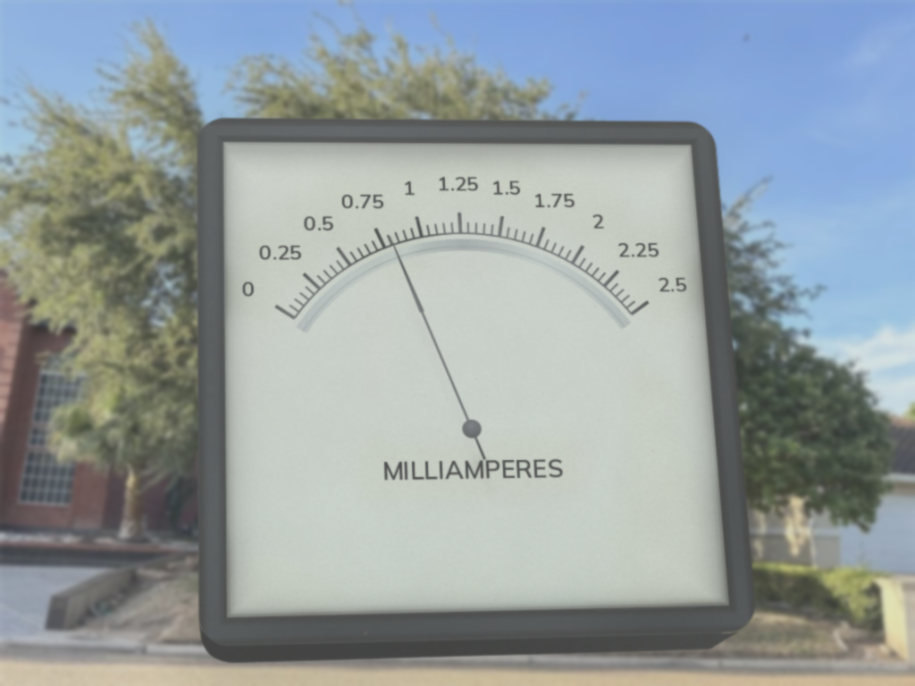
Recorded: 0.8 mA
